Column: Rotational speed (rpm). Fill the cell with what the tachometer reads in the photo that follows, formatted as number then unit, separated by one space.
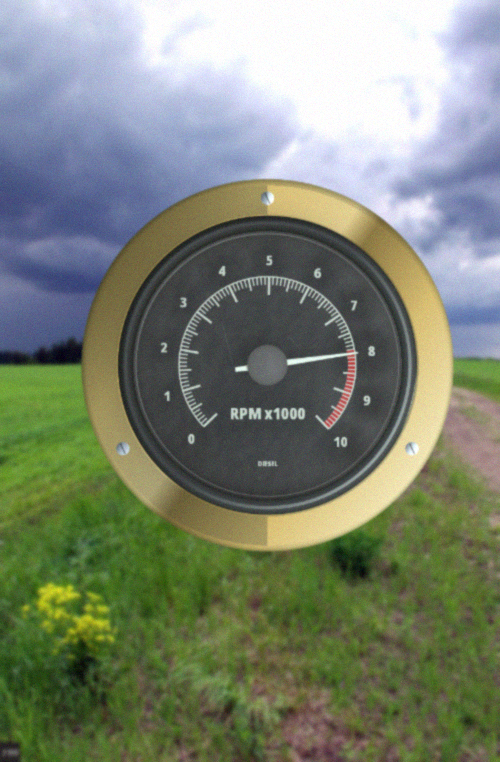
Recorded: 8000 rpm
